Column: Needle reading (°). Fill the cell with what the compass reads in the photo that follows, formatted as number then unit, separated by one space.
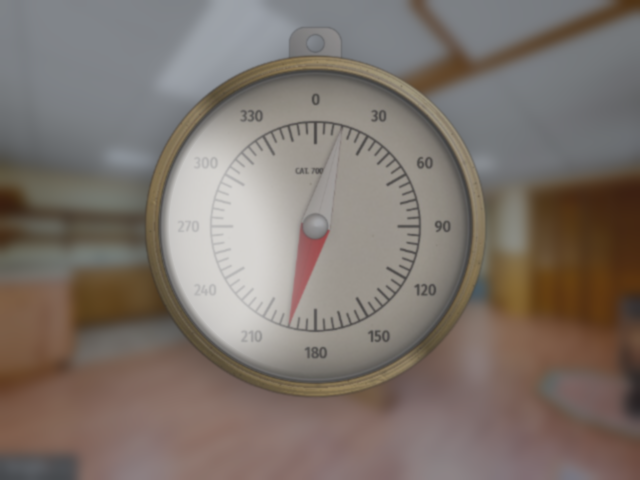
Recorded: 195 °
